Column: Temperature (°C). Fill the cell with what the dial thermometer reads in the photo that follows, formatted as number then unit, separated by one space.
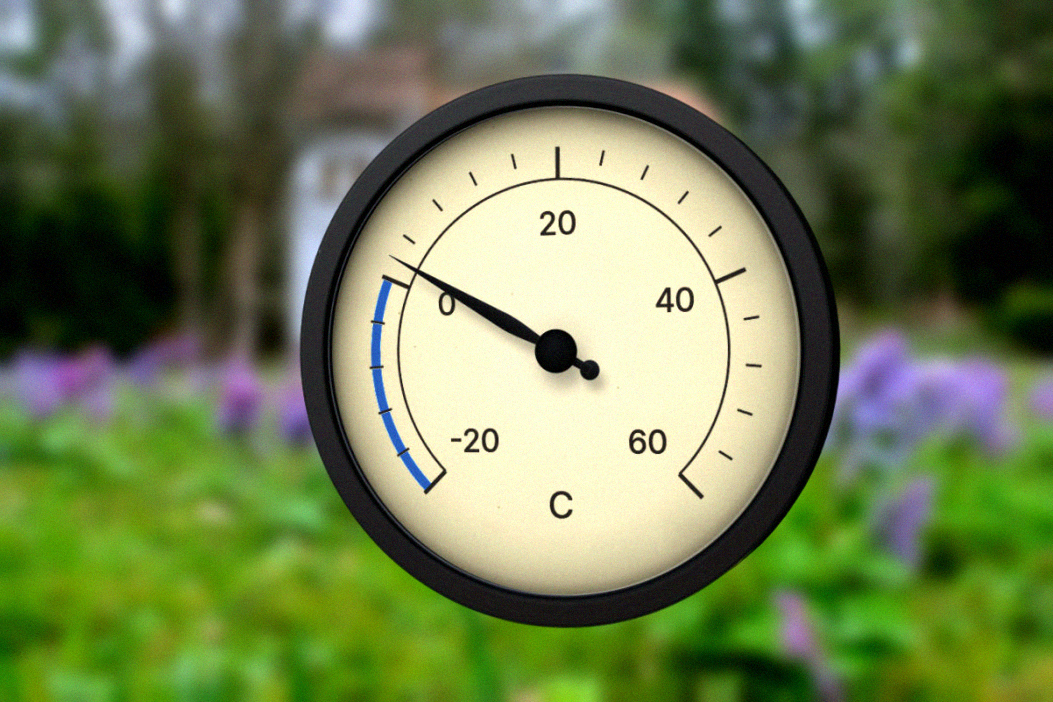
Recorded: 2 °C
